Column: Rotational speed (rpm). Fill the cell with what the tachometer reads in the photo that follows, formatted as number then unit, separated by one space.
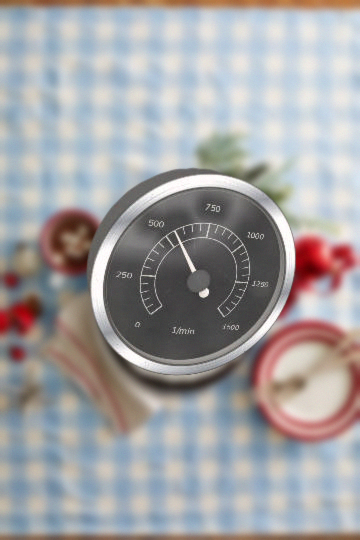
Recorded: 550 rpm
